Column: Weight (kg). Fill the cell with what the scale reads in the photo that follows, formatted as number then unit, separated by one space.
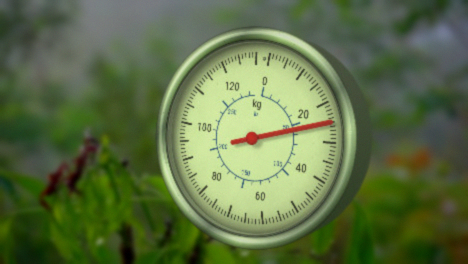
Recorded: 25 kg
